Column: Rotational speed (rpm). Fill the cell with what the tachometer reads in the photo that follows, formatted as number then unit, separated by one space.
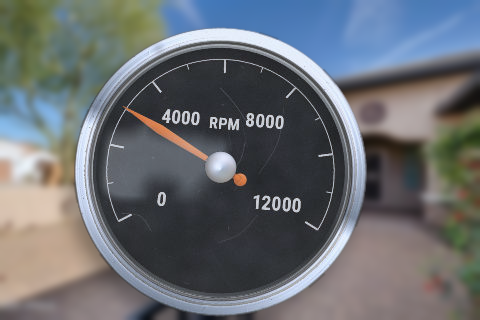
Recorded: 3000 rpm
